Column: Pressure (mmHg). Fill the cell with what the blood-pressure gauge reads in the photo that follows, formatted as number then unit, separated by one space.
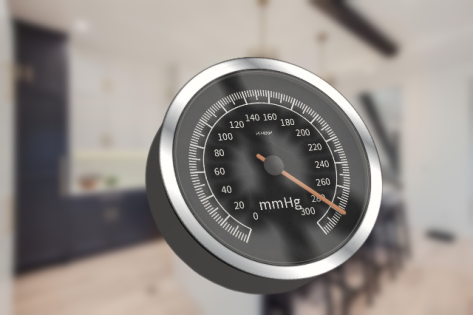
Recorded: 280 mmHg
